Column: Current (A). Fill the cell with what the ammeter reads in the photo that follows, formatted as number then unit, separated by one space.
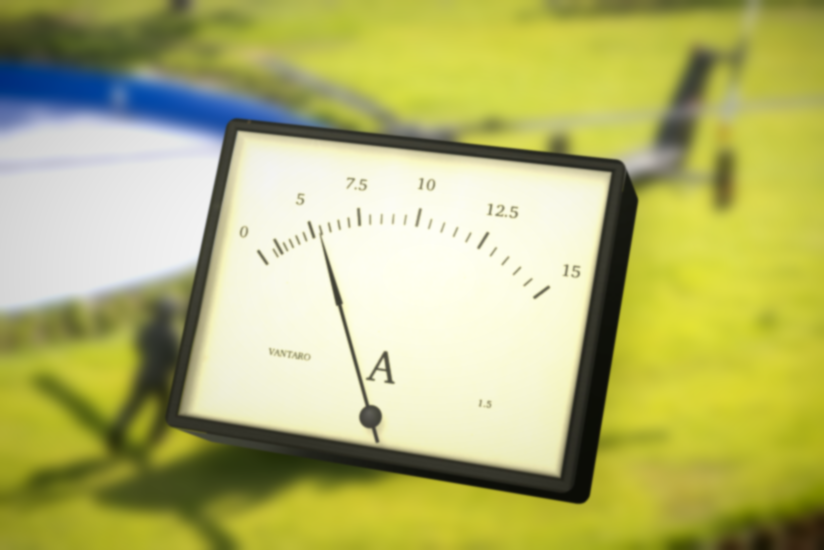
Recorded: 5.5 A
